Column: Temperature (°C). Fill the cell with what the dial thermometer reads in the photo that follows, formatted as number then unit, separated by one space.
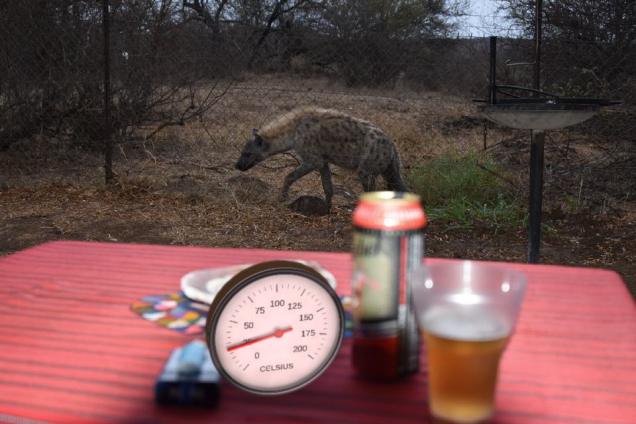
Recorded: 25 °C
